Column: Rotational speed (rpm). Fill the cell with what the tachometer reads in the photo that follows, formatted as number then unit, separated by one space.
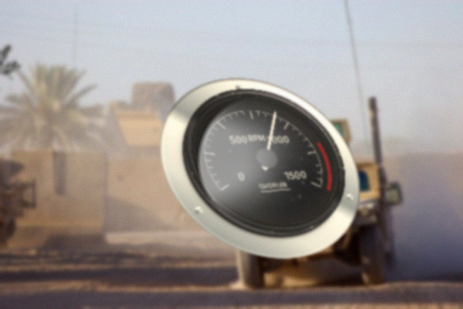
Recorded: 900 rpm
